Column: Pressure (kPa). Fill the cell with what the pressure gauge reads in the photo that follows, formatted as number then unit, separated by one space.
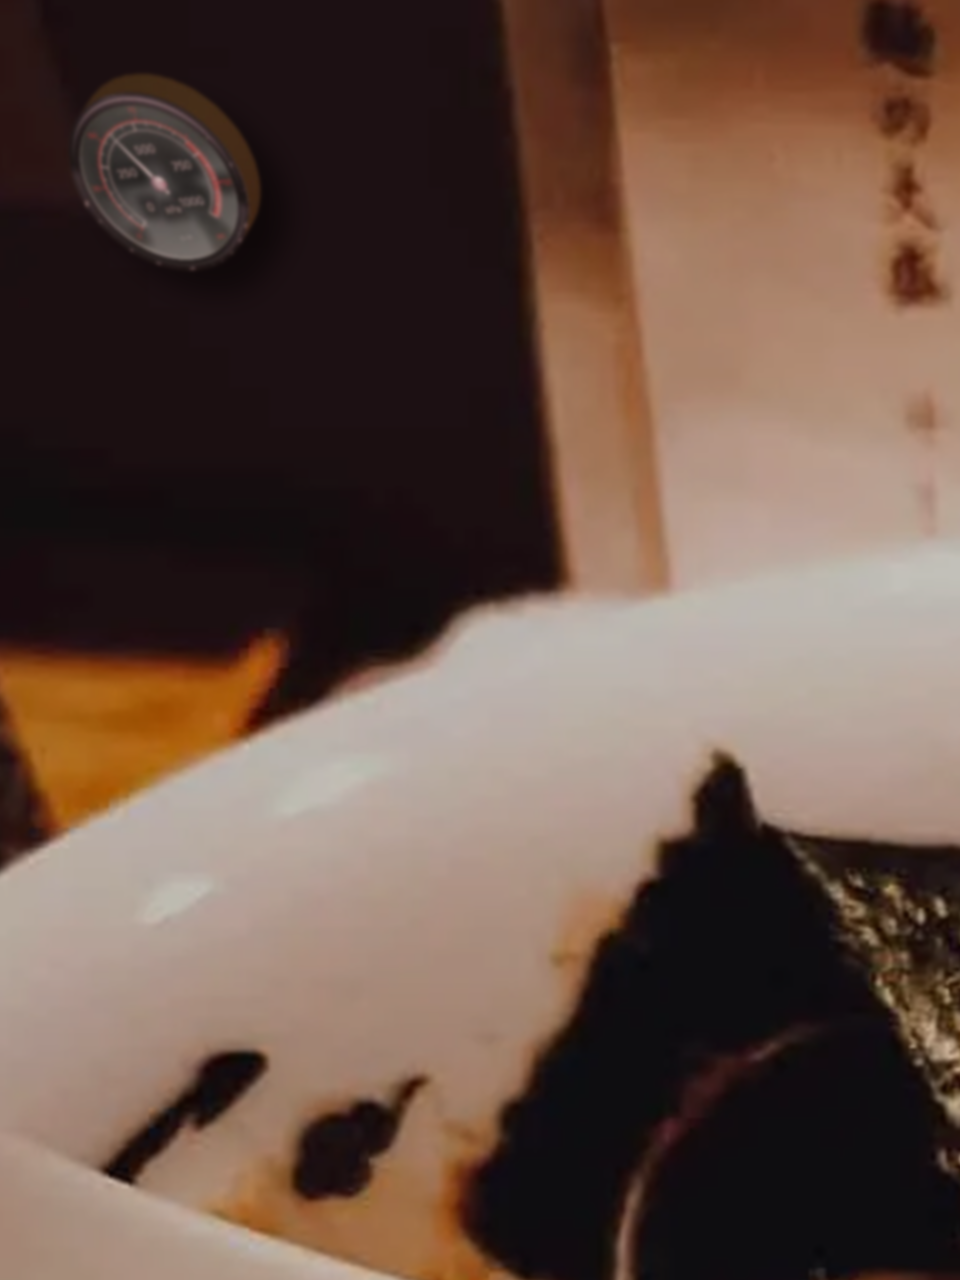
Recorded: 400 kPa
